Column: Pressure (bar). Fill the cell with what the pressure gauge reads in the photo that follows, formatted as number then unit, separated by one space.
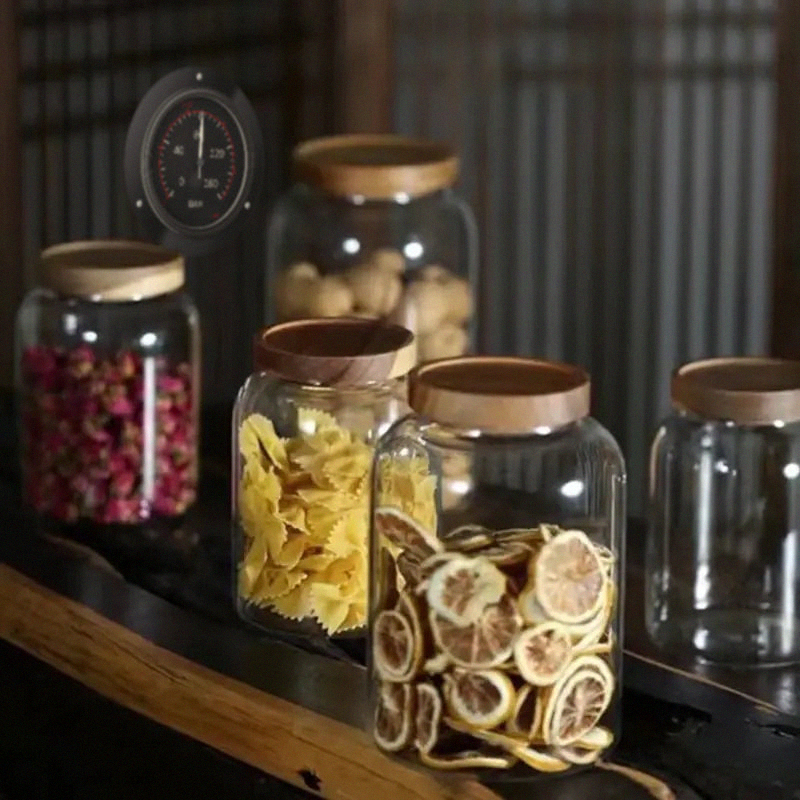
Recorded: 80 bar
